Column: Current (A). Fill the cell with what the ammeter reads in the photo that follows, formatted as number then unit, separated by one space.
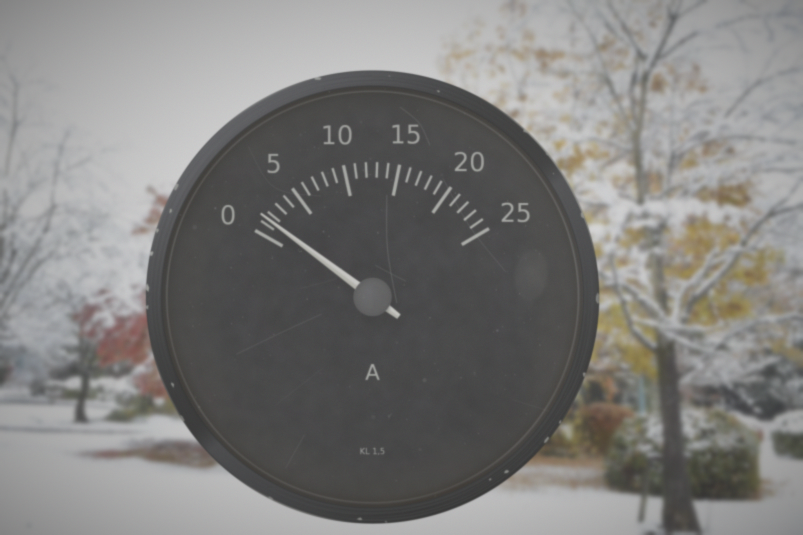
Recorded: 1.5 A
